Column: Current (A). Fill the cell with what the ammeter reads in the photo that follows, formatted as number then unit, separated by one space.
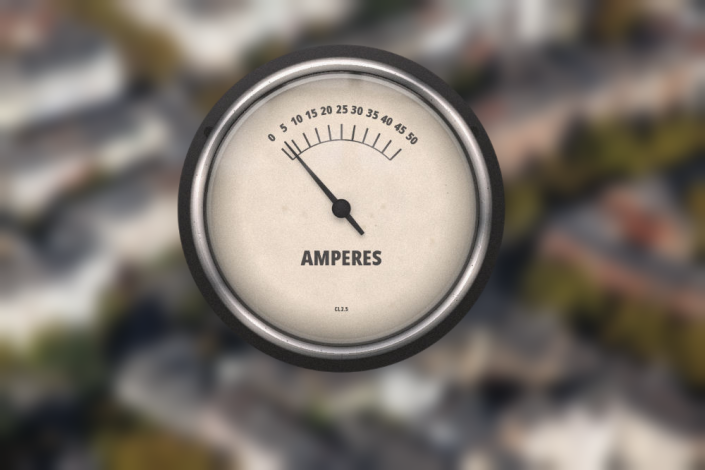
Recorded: 2.5 A
